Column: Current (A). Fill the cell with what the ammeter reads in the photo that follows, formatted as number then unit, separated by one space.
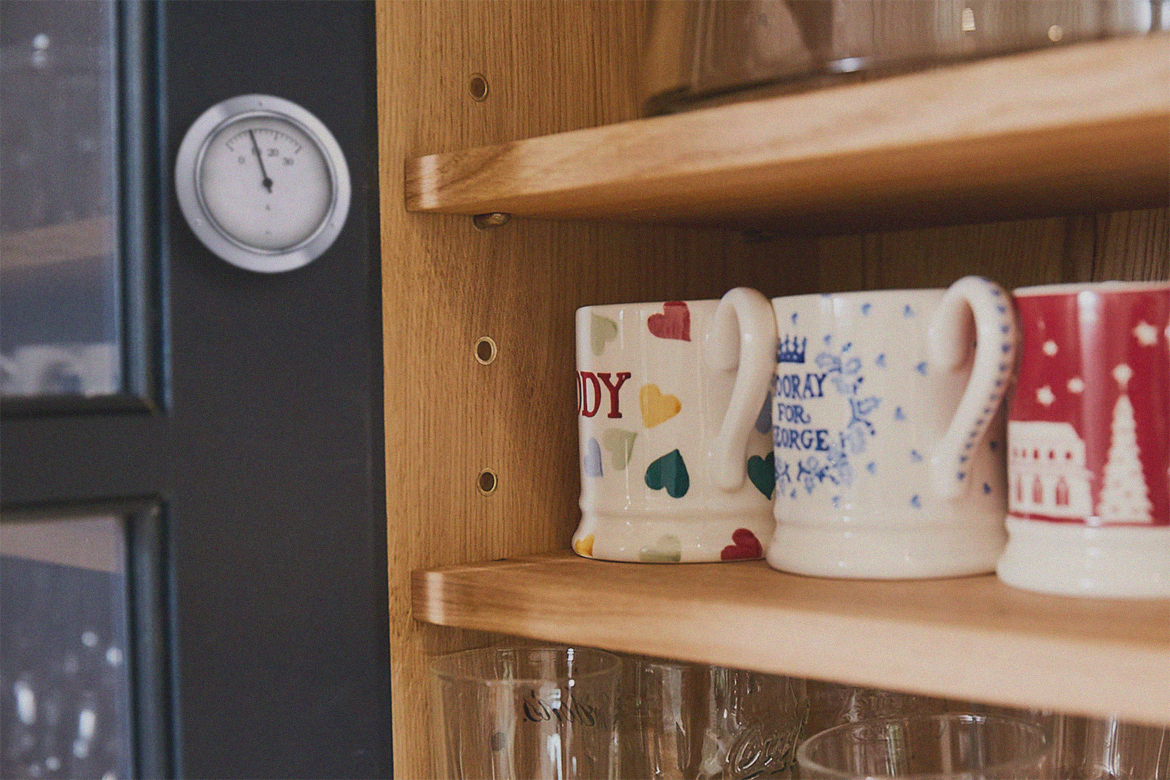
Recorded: 10 A
